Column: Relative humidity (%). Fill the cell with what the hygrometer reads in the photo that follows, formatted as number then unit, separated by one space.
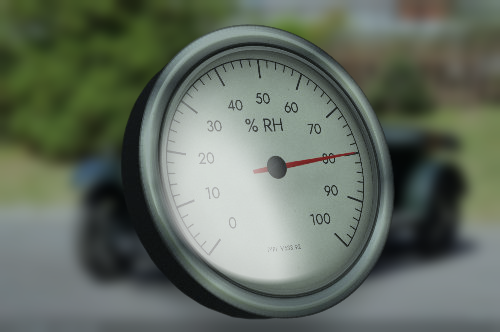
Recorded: 80 %
